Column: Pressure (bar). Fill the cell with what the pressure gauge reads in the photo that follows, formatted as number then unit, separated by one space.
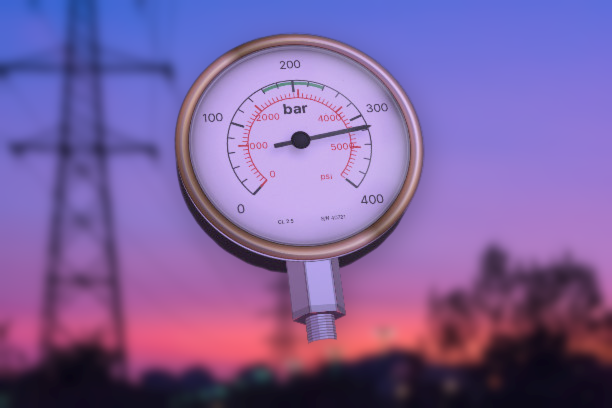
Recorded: 320 bar
